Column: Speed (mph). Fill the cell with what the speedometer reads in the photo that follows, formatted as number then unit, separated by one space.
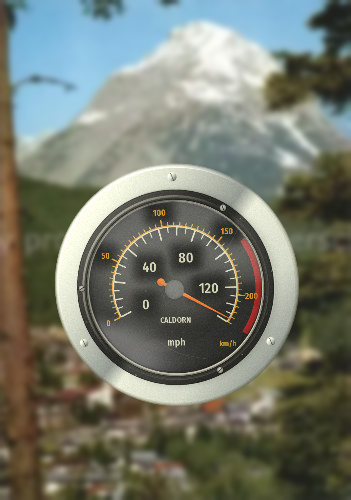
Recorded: 137.5 mph
